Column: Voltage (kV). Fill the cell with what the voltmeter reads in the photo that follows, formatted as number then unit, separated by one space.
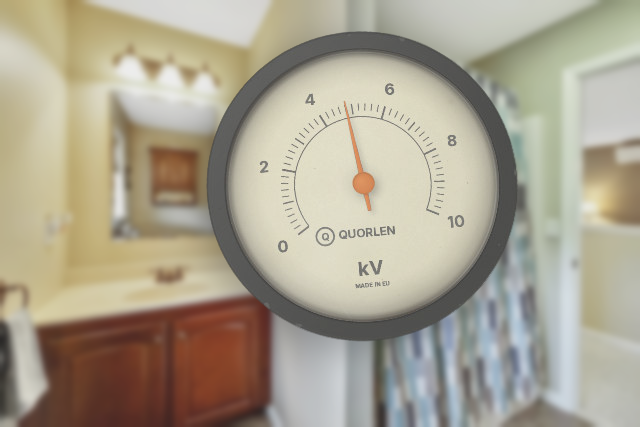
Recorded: 4.8 kV
